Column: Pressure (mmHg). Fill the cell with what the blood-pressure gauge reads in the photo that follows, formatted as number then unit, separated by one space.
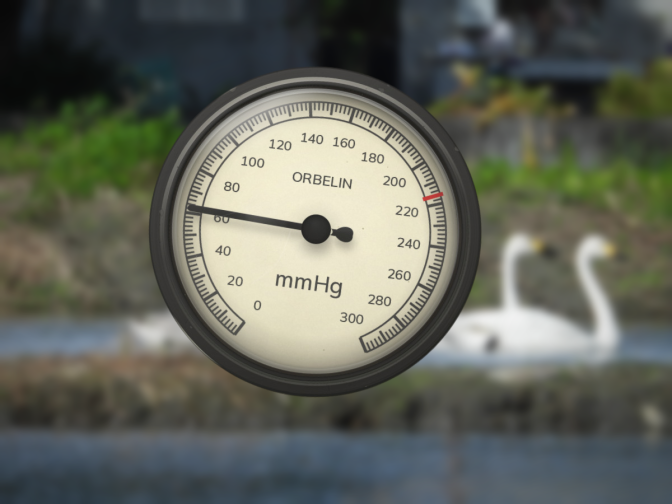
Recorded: 62 mmHg
